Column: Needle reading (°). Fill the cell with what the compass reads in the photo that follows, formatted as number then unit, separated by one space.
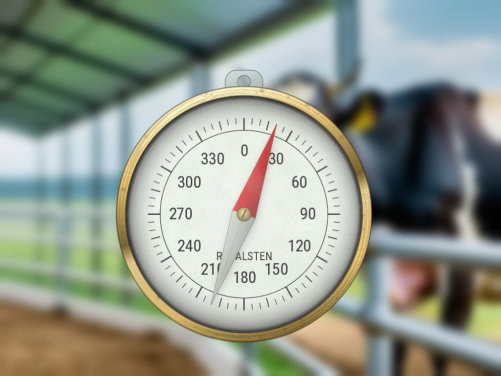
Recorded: 20 °
